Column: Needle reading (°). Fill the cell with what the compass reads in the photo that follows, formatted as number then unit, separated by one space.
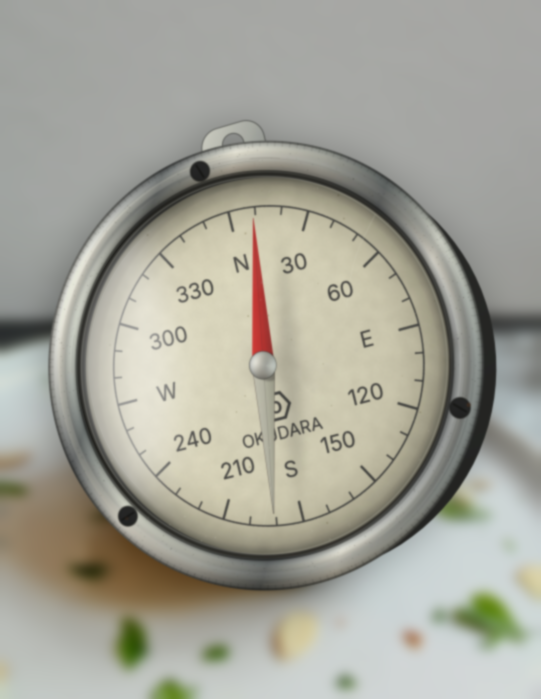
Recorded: 10 °
